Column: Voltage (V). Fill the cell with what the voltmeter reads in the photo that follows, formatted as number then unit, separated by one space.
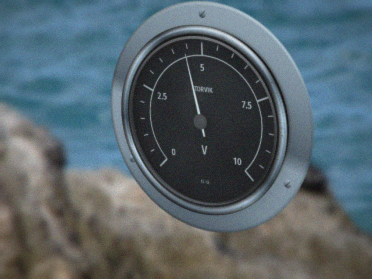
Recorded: 4.5 V
